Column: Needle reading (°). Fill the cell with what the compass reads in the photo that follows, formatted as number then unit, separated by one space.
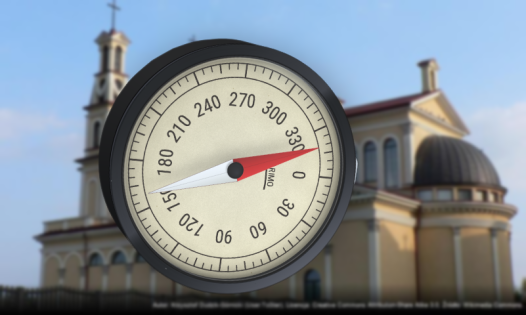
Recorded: 340 °
